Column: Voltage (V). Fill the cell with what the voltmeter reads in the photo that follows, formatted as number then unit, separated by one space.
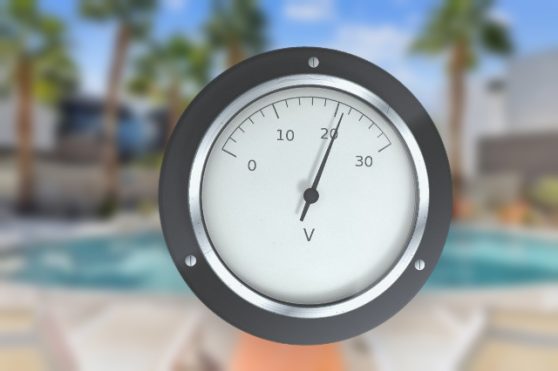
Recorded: 21 V
